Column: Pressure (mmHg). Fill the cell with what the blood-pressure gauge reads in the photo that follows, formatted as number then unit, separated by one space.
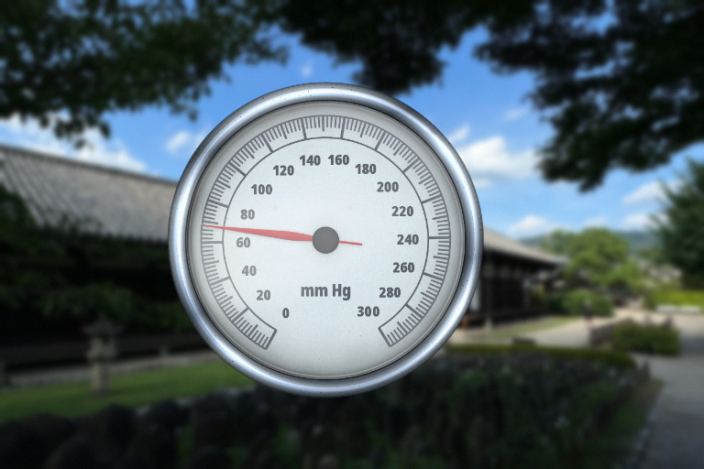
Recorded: 68 mmHg
